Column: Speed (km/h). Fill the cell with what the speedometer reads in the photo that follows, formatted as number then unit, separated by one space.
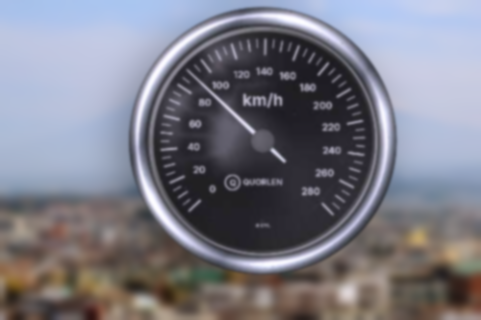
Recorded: 90 km/h
